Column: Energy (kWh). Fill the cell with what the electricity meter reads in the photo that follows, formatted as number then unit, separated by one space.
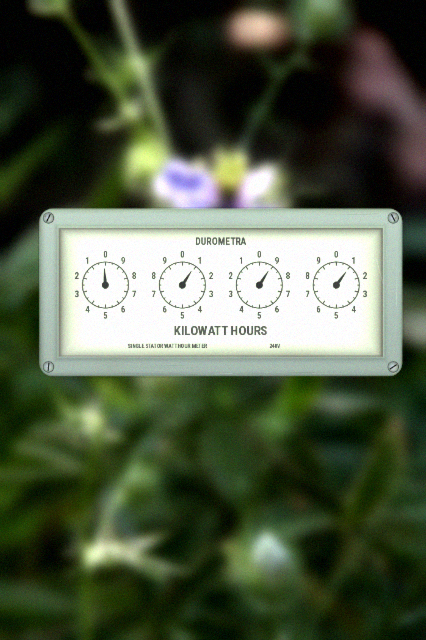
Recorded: 91 kWh
